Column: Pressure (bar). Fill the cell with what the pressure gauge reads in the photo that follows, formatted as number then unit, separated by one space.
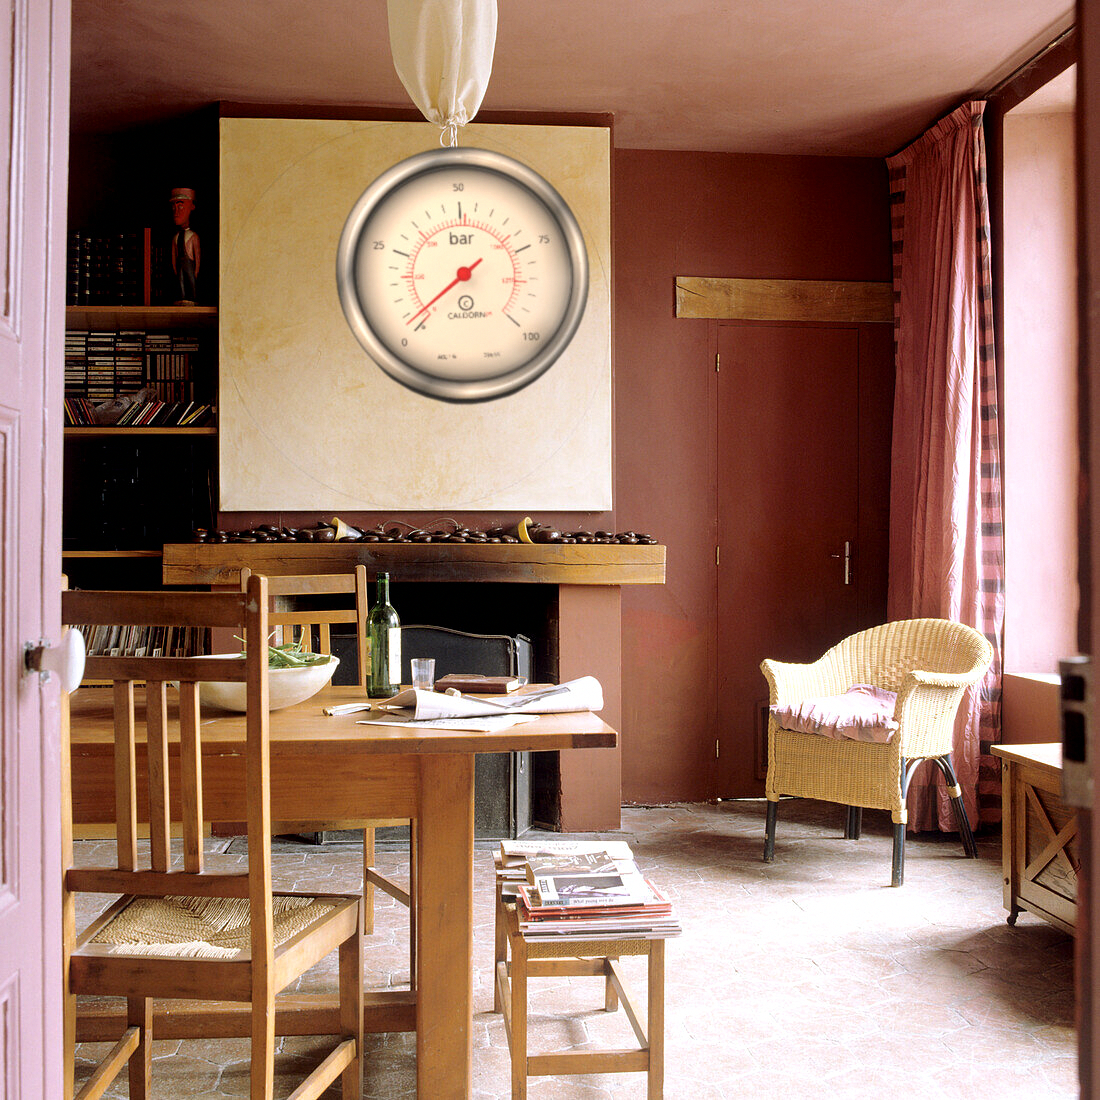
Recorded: 2.5 bar
